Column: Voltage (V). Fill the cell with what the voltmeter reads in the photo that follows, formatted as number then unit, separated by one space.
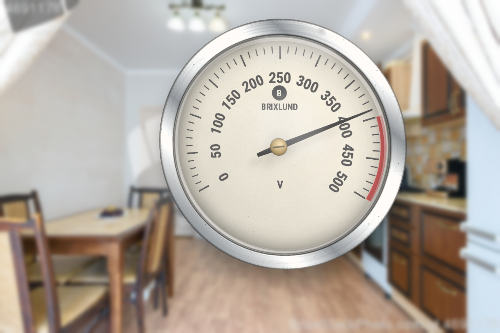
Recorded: 390 V
